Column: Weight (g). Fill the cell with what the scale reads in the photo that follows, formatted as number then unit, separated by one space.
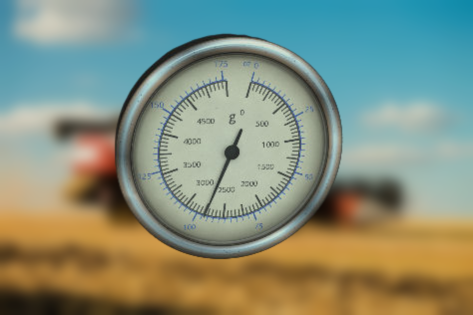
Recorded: 2750 g
